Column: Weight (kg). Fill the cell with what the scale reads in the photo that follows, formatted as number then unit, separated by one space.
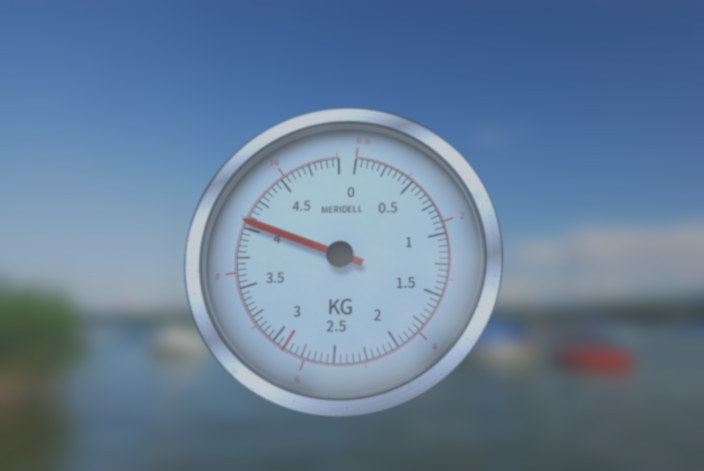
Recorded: 4.05 kg
